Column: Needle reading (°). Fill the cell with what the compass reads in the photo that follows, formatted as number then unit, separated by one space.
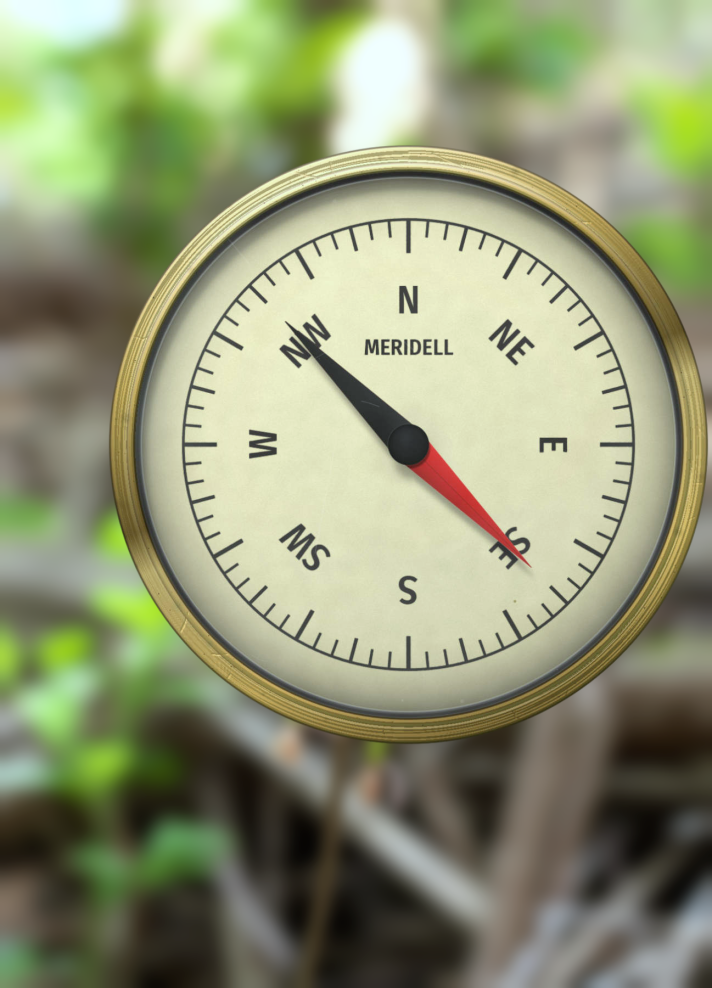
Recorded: 135 °
